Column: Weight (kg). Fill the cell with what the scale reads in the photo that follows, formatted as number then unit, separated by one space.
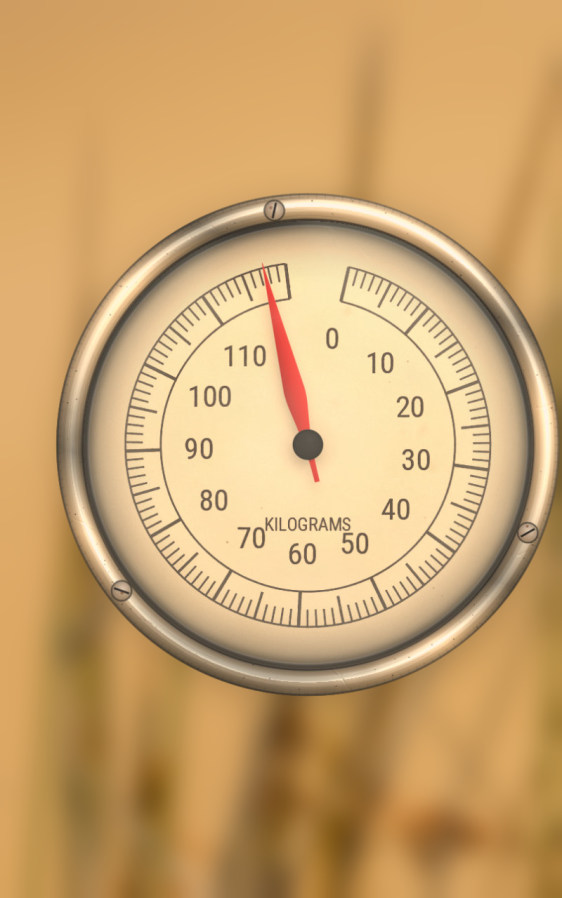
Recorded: 117.5 kg
